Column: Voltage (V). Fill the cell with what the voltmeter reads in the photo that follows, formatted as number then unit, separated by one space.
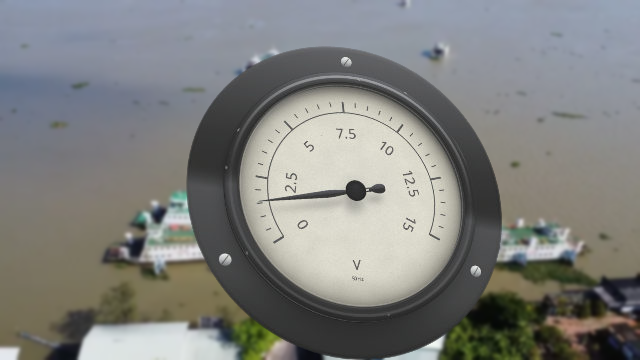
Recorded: 1.5 V
